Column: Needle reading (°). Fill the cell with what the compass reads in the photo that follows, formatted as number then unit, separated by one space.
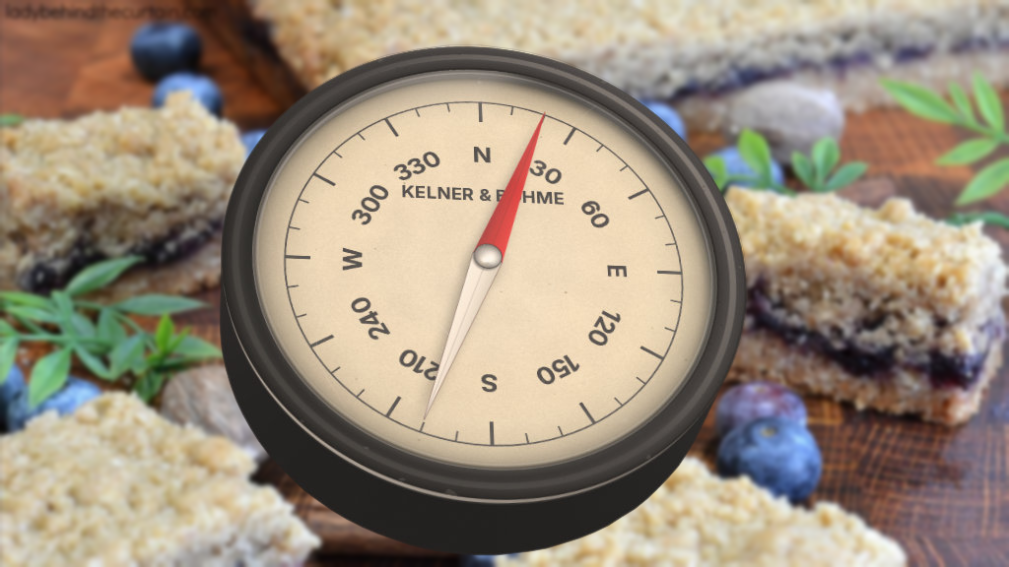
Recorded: 20 °
